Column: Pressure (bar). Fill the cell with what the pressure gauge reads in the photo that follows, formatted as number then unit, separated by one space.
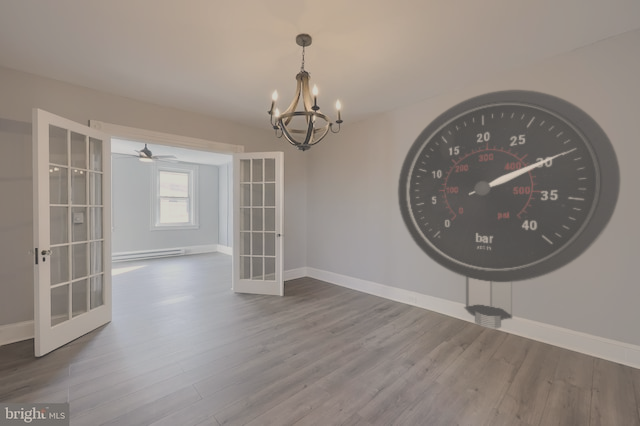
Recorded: 30 bar
